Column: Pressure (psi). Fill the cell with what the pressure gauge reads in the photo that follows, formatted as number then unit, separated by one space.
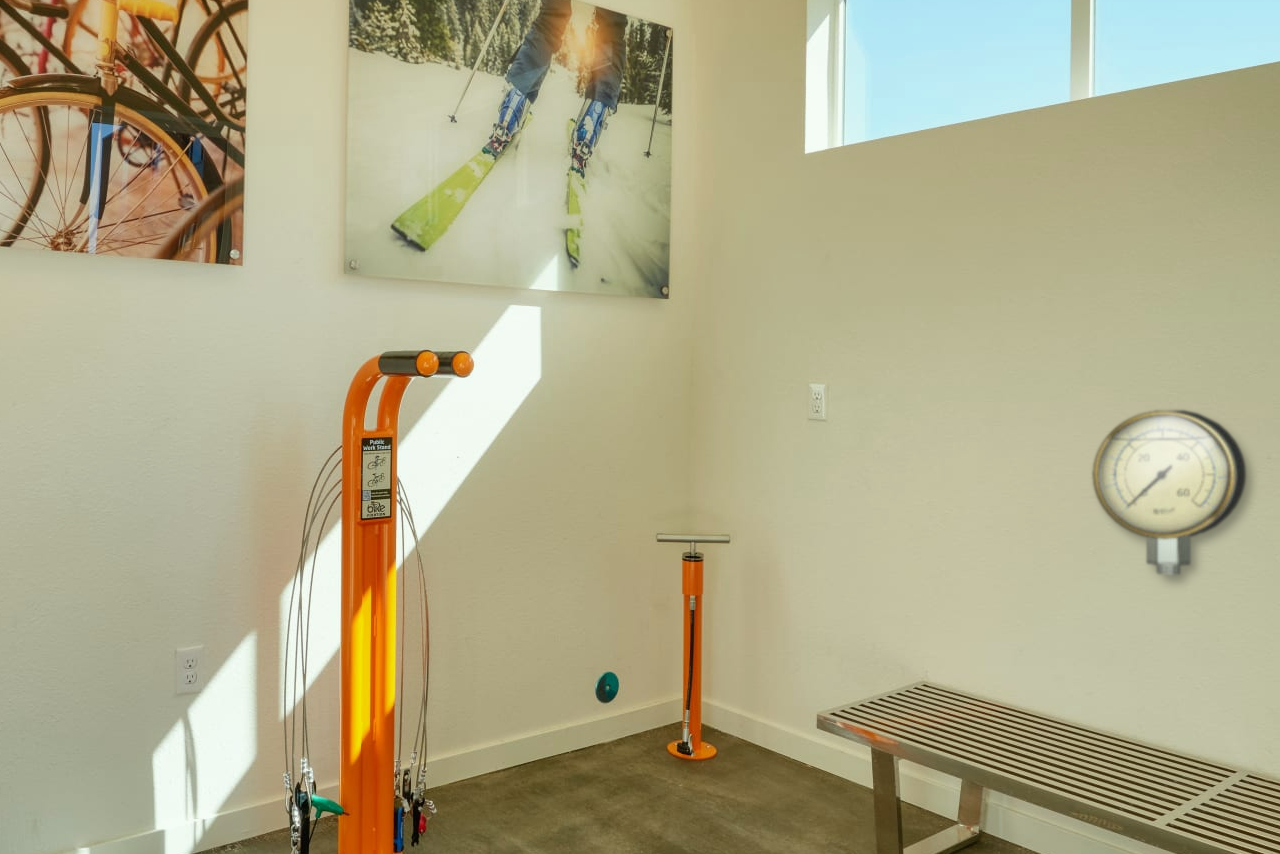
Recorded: 0 psi
